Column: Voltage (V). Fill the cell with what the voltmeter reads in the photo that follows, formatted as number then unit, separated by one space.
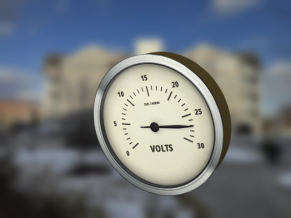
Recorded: 27 V
